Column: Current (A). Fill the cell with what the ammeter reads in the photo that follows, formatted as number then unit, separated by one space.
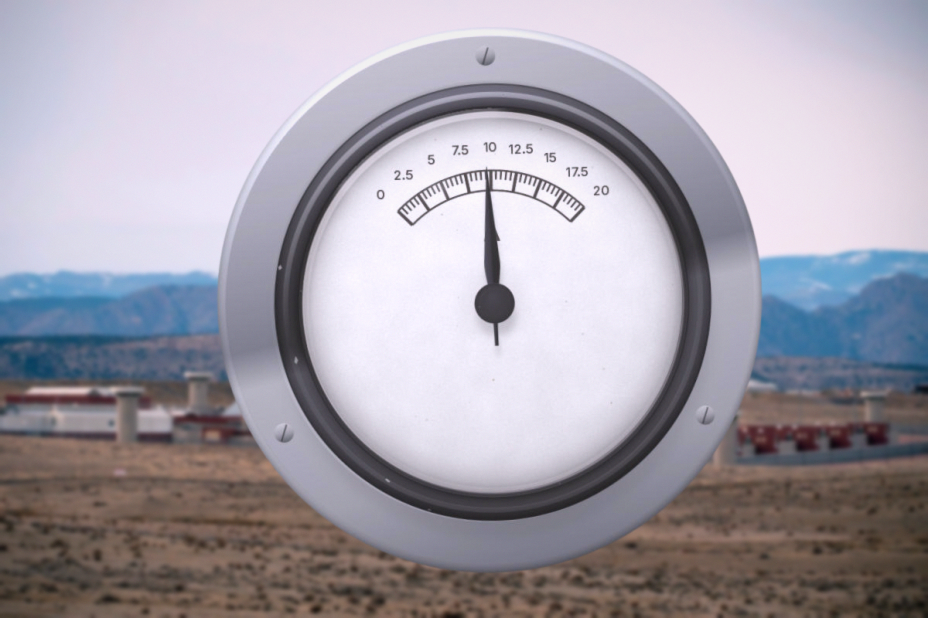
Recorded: 9.5 A
